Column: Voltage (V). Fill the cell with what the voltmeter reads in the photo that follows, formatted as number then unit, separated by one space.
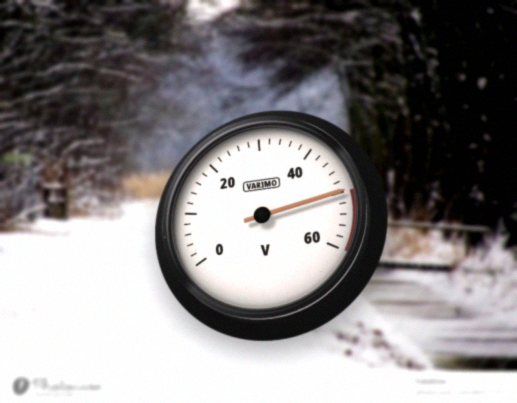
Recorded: 50 V
